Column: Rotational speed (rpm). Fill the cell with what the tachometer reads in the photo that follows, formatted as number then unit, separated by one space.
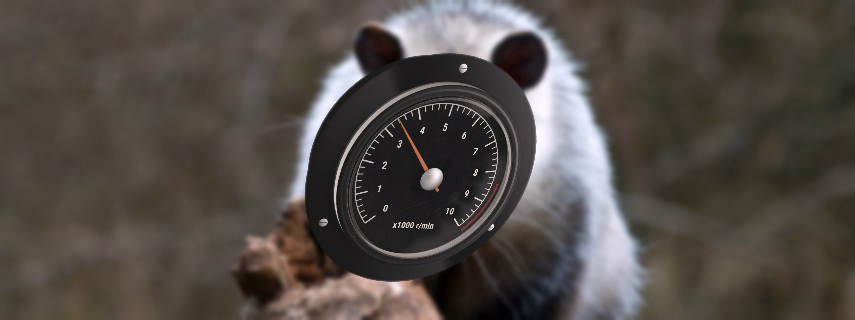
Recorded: 3400 rpm
